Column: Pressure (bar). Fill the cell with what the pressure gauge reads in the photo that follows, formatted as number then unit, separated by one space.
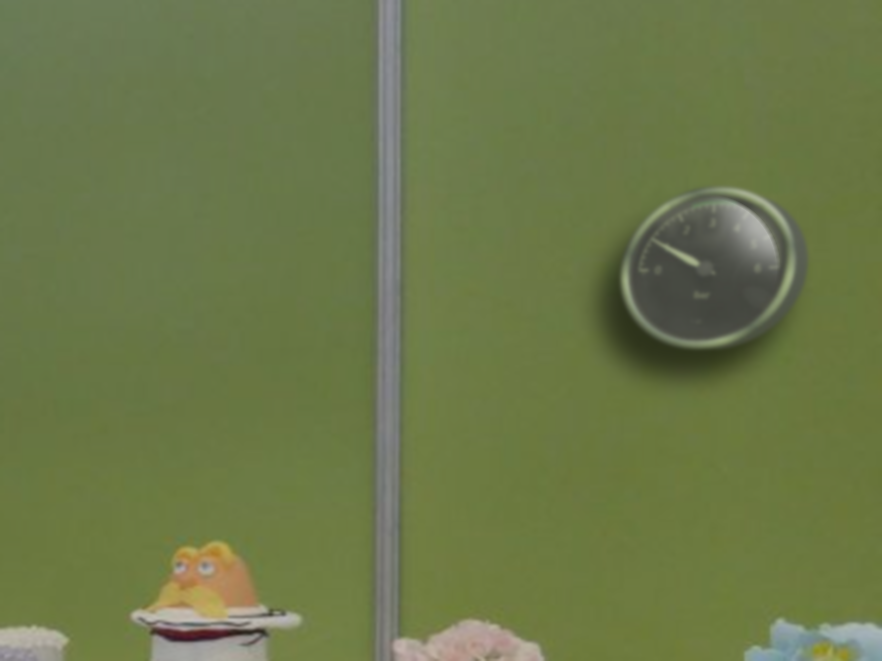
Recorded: 1 bar
